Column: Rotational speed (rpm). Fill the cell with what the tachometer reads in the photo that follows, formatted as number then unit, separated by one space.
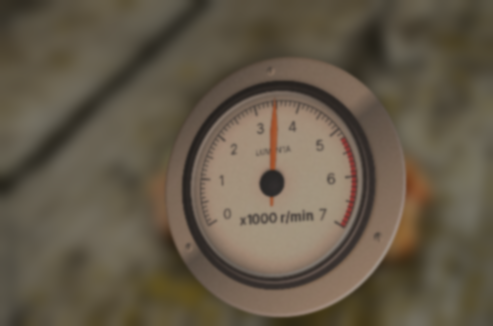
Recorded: 3500 rpm
